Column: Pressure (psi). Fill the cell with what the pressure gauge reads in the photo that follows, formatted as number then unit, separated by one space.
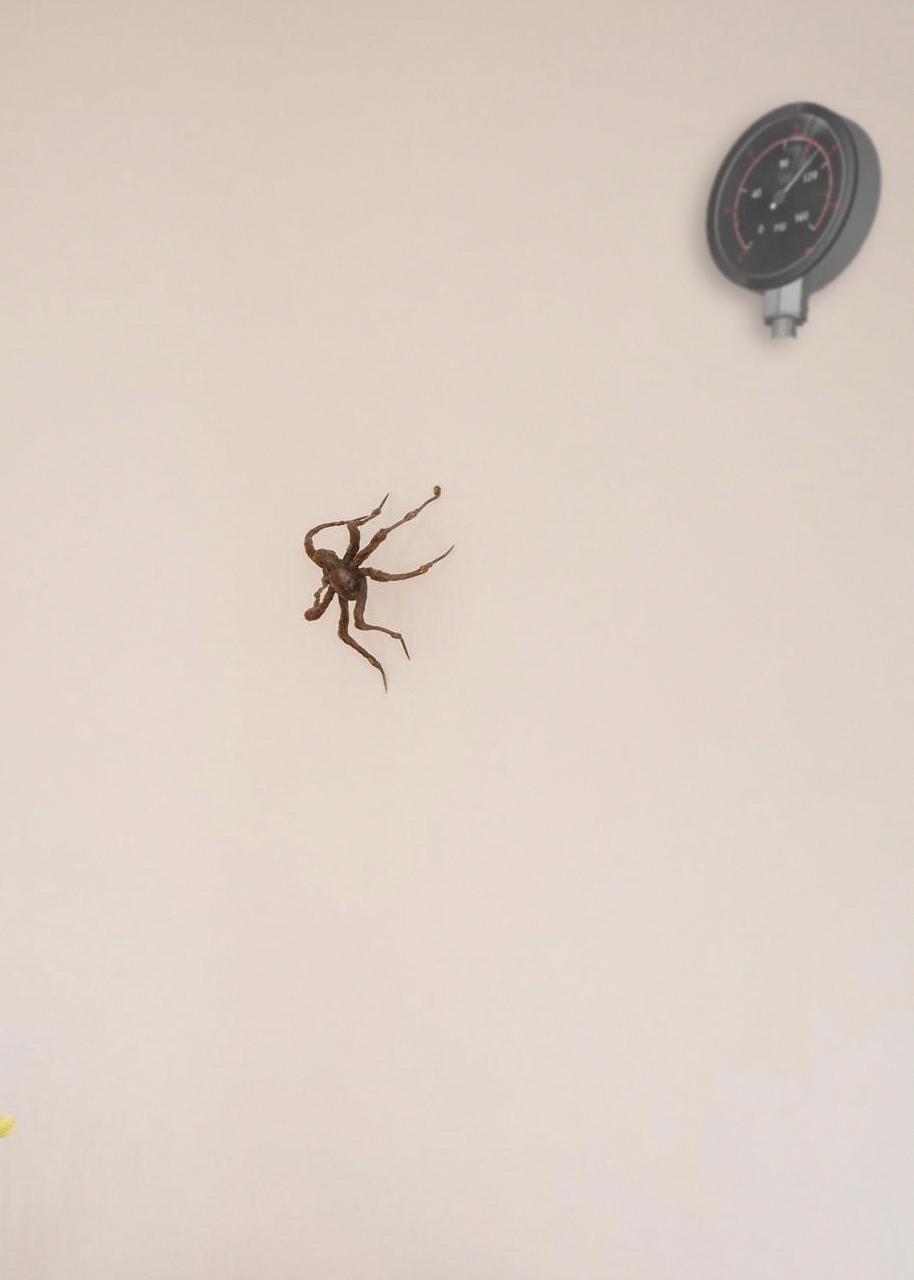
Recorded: 110 psi
